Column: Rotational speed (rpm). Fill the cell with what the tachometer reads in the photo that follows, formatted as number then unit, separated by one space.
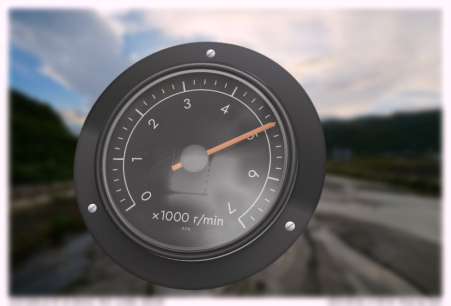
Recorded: 5000 rpm
